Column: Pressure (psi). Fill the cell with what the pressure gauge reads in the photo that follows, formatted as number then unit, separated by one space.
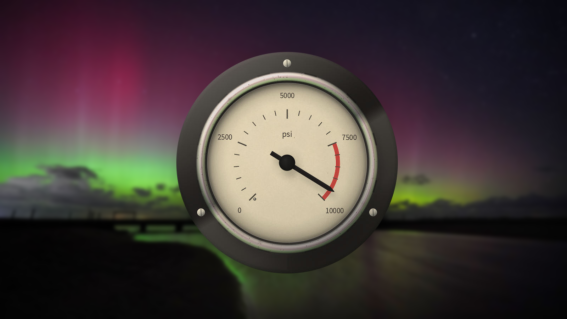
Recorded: 9500 psi
